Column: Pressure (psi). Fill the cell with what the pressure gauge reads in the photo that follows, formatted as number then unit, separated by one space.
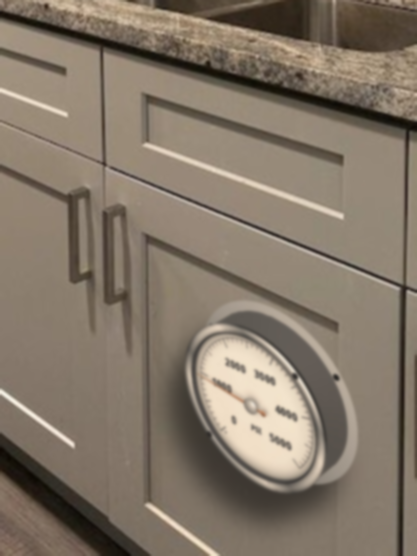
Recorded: 1000 psi
